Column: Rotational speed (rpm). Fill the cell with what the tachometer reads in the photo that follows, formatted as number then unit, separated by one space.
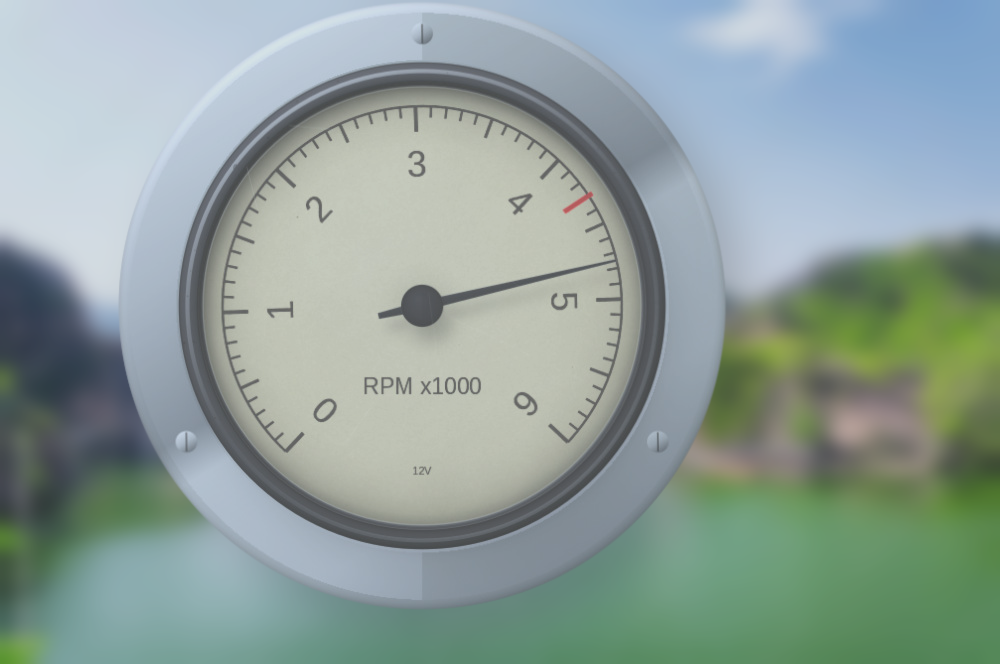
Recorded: 4750 rpm
